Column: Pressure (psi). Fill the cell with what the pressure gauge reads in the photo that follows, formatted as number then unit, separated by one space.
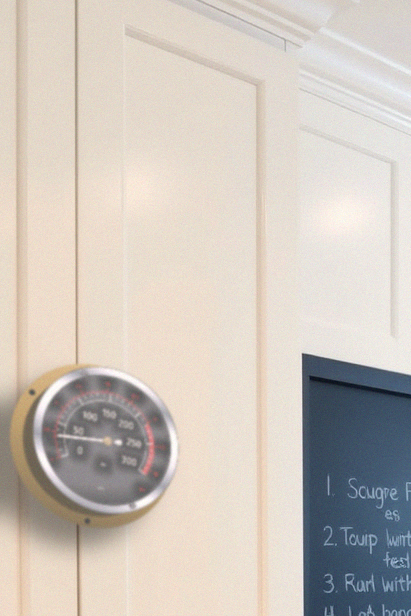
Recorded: 30 psi
